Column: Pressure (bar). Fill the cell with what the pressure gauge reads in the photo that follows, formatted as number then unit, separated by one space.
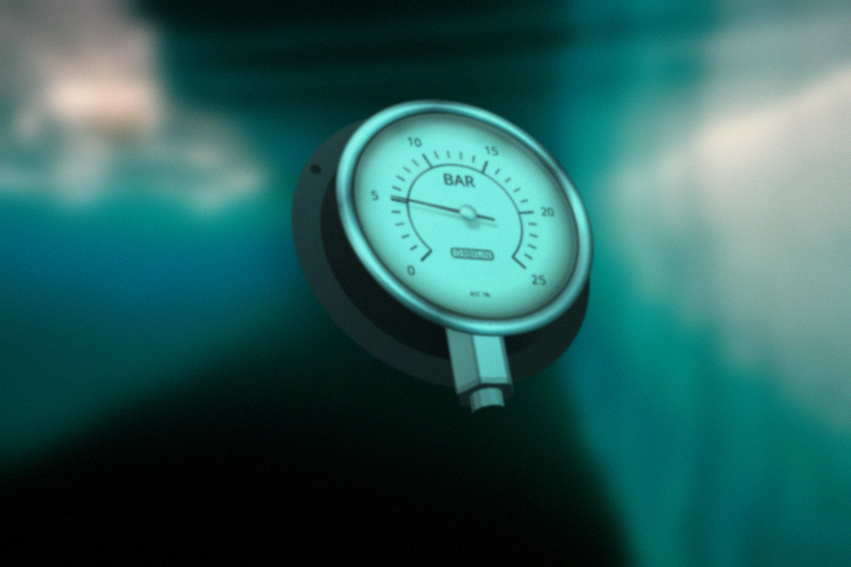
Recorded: 5 bar
